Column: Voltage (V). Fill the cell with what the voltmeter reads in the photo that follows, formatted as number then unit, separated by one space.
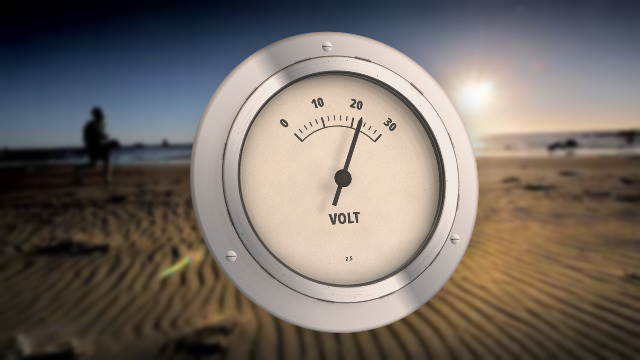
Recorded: 22 V
